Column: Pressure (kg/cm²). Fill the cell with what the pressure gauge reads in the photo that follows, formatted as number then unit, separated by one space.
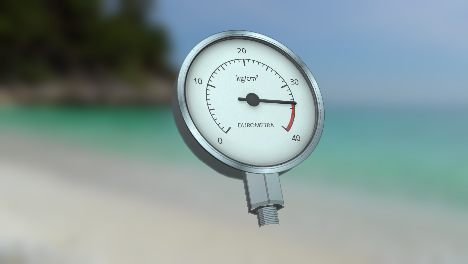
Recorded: 34 kg/cm²
